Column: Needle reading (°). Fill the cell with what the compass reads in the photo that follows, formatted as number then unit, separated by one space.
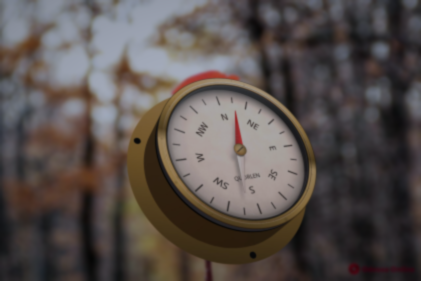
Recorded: 15 °
